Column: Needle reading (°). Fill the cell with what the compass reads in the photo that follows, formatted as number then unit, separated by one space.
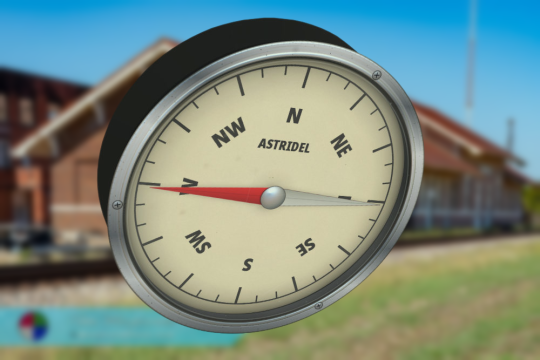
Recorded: 270 °
